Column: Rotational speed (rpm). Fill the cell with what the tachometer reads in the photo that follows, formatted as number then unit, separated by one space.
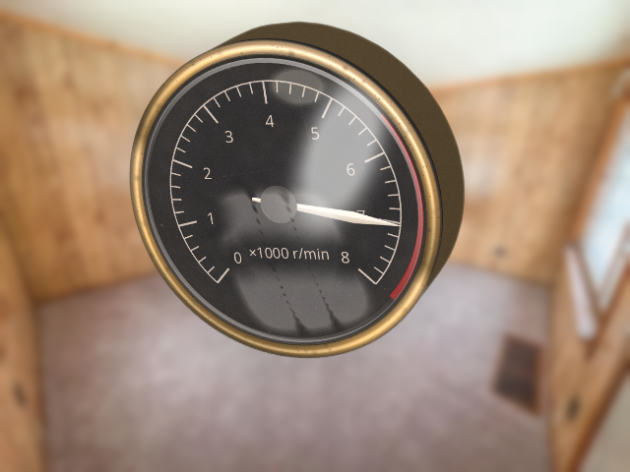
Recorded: 7000 rpm
